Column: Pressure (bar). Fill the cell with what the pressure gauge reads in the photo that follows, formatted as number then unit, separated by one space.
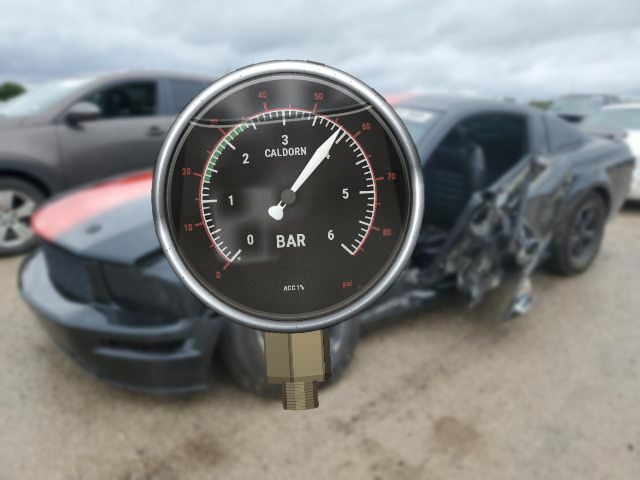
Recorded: 3.9 bar
